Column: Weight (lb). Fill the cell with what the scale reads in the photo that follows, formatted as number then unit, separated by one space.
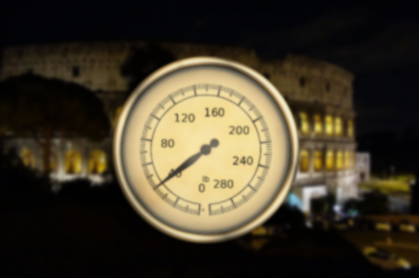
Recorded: 40 lb
